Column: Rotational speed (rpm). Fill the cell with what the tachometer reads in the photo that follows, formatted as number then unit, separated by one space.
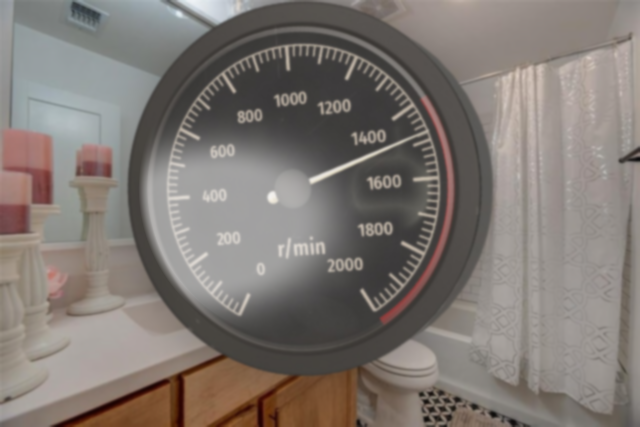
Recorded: 1480 rpm
